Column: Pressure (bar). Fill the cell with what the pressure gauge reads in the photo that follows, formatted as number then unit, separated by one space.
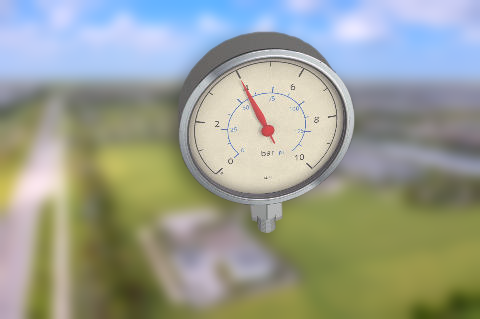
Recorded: 4 bar
